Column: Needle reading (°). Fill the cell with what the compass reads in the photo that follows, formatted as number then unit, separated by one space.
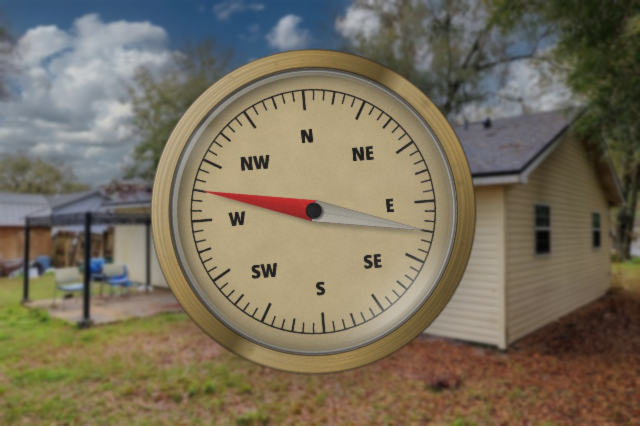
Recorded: 285 °
